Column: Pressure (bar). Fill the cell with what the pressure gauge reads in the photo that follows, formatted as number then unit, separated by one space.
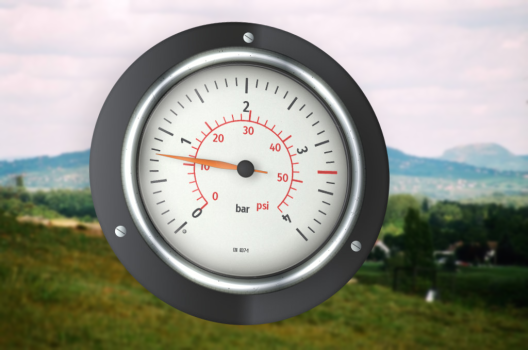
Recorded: 0.75 bar
